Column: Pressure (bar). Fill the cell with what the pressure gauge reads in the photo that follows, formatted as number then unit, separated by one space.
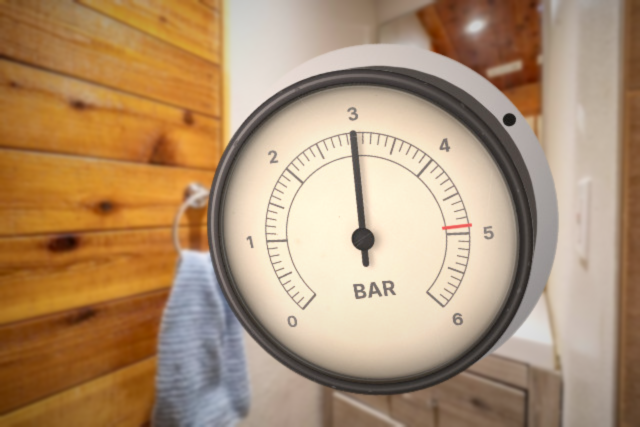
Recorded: 3 bar
